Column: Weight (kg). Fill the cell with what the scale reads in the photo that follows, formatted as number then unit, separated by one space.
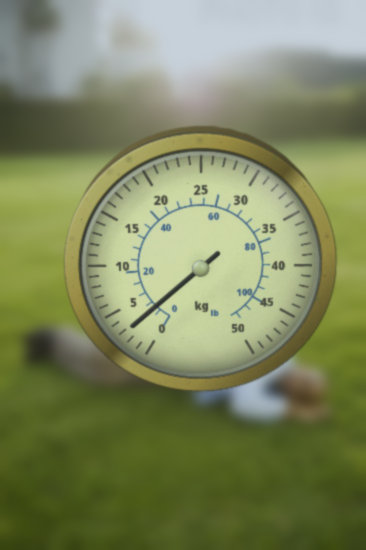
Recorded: 3 kg
